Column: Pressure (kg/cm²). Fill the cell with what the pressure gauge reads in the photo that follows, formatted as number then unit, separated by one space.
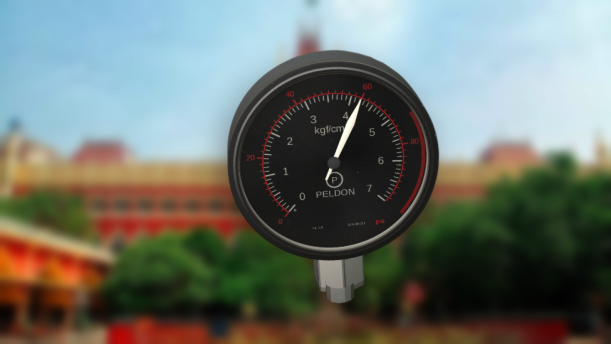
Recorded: 4.2 kg/cm²
